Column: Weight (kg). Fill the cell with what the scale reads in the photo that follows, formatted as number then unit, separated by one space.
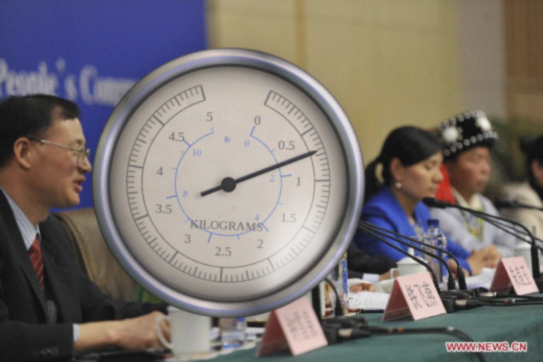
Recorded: 0.7 kg
